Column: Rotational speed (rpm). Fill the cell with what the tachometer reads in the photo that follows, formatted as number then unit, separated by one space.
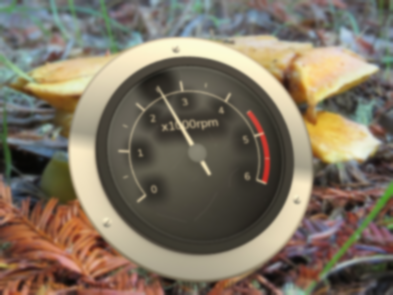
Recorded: 2500 rpm
